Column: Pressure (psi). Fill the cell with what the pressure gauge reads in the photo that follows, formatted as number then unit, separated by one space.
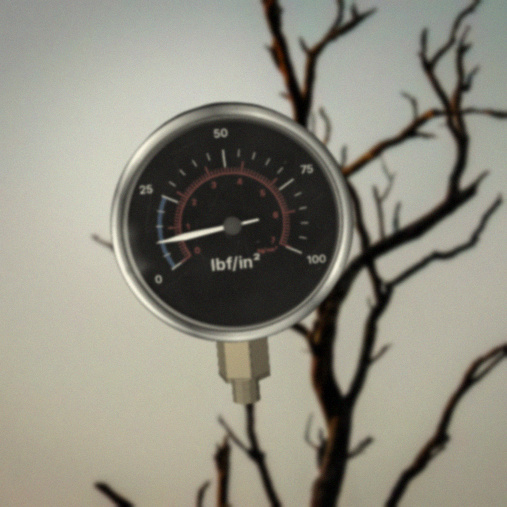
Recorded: 10 psi
